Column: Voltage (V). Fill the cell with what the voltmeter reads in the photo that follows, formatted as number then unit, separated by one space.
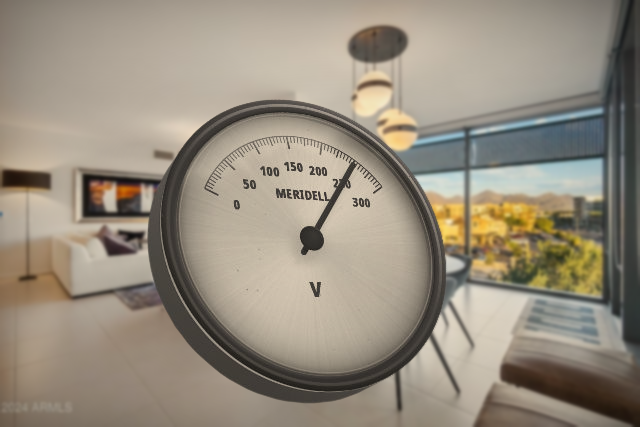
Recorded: 250 V
